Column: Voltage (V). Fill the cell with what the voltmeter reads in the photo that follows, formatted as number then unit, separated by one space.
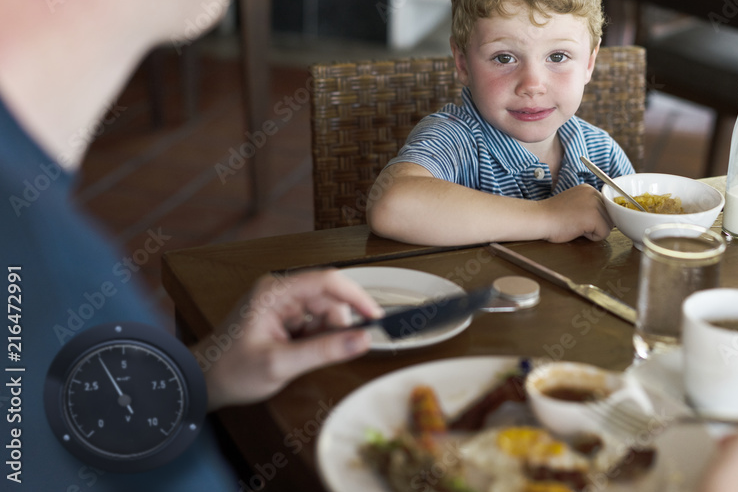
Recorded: 4 V
